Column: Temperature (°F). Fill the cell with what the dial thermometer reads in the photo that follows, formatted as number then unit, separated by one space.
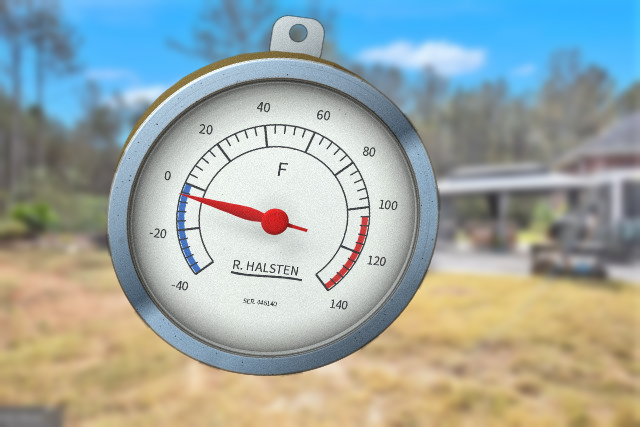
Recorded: -4 °F
